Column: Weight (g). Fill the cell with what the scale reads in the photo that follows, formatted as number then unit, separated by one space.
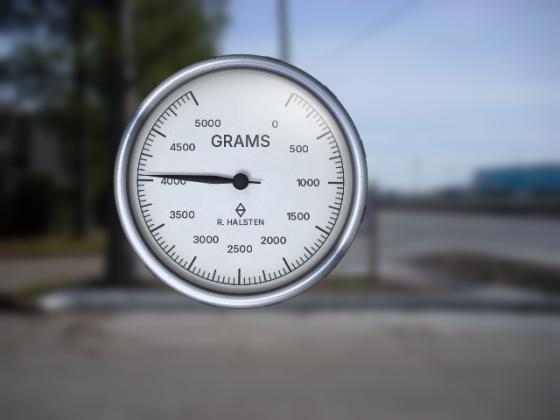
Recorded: 4050 g
